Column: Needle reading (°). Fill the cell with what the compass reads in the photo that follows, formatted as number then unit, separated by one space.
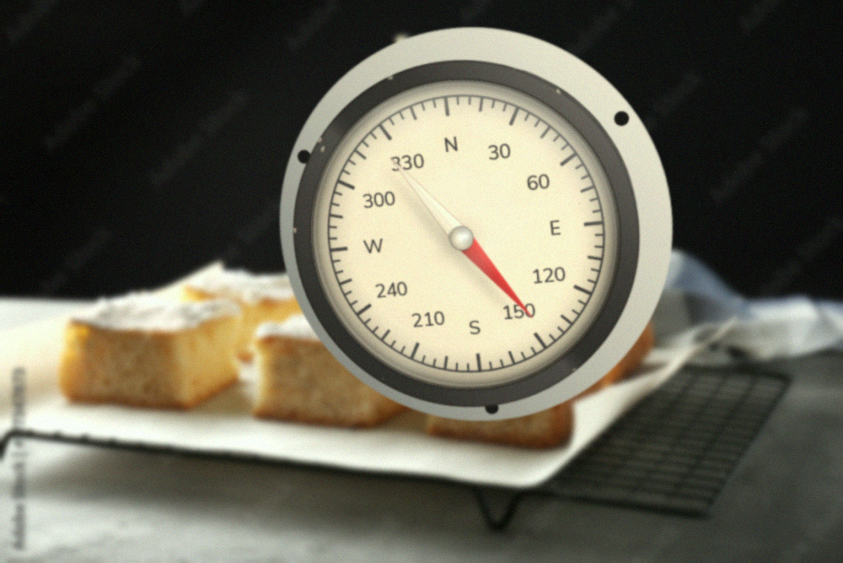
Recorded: 145 °
